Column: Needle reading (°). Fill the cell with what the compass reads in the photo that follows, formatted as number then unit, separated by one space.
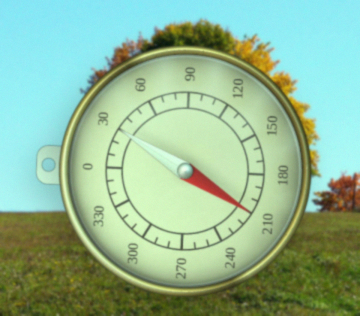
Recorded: 210 °
